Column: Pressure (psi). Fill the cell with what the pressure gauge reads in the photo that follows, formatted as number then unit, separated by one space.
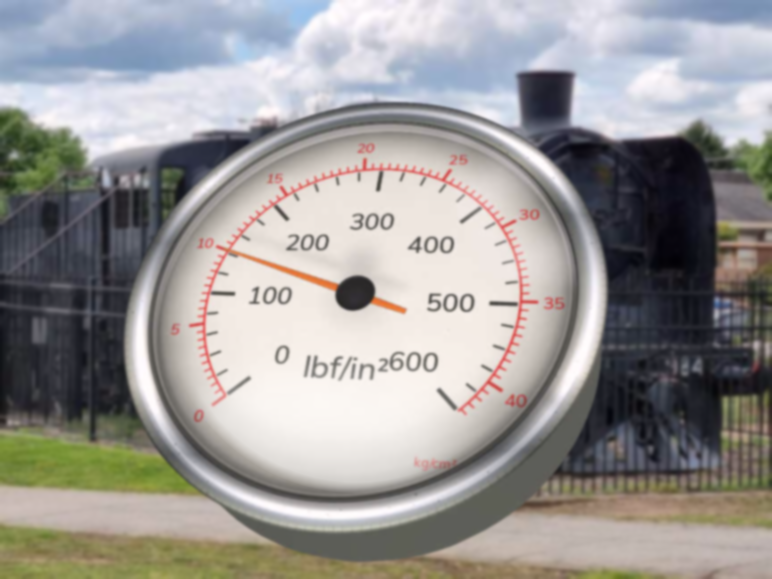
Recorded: 140 psi
